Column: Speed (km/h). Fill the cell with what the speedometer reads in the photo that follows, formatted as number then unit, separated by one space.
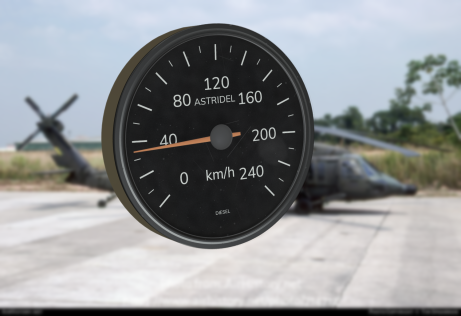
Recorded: 35 km/h
